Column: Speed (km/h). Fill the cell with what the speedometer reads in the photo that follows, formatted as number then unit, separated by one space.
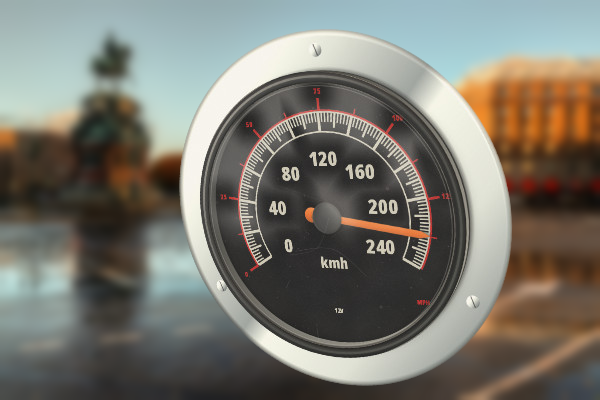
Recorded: 220 km/h
